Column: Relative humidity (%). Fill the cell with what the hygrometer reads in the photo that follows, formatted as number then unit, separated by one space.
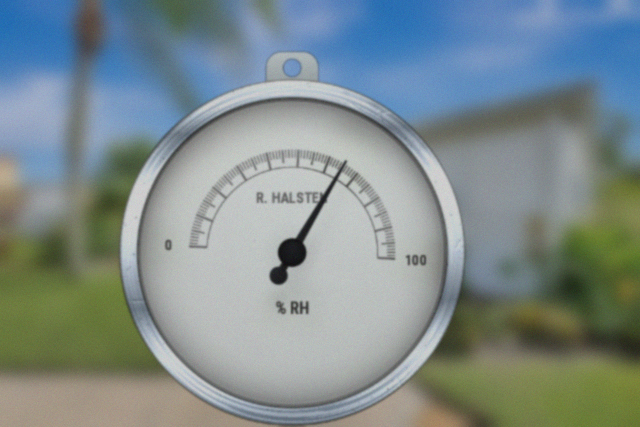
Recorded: 65 %
